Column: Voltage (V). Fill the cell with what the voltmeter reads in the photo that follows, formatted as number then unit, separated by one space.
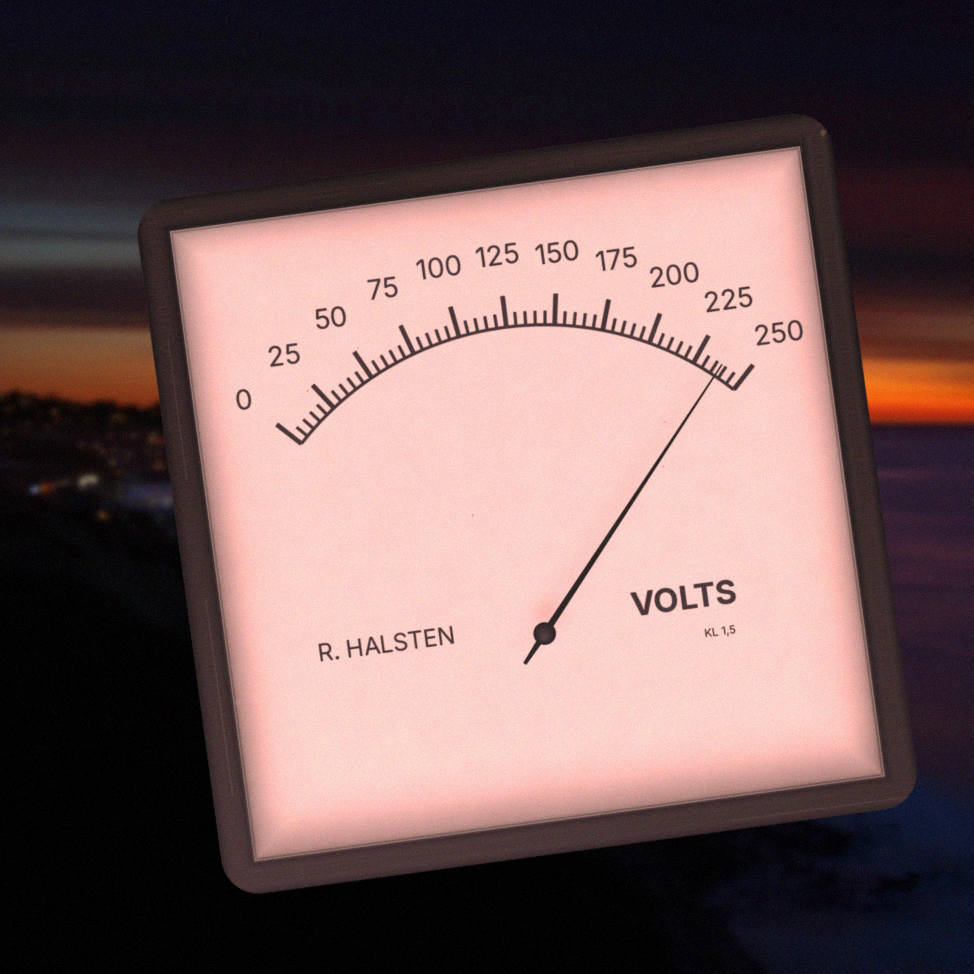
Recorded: 237.5 V
